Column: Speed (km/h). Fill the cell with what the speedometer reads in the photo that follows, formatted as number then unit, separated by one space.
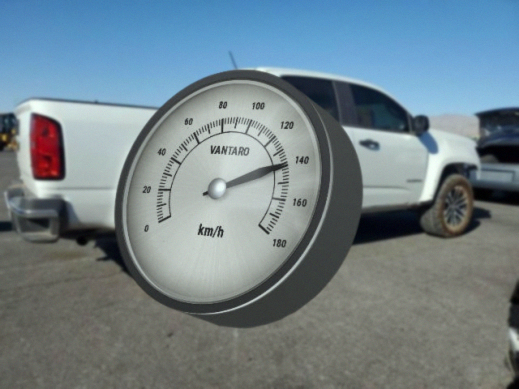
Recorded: 140 km/h
